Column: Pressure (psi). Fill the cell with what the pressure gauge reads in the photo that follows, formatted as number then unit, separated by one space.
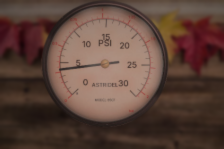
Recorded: 4 psi
